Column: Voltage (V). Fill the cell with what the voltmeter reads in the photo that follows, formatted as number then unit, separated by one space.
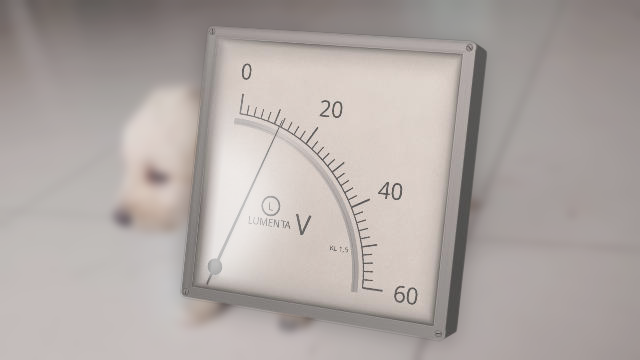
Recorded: 12 V
